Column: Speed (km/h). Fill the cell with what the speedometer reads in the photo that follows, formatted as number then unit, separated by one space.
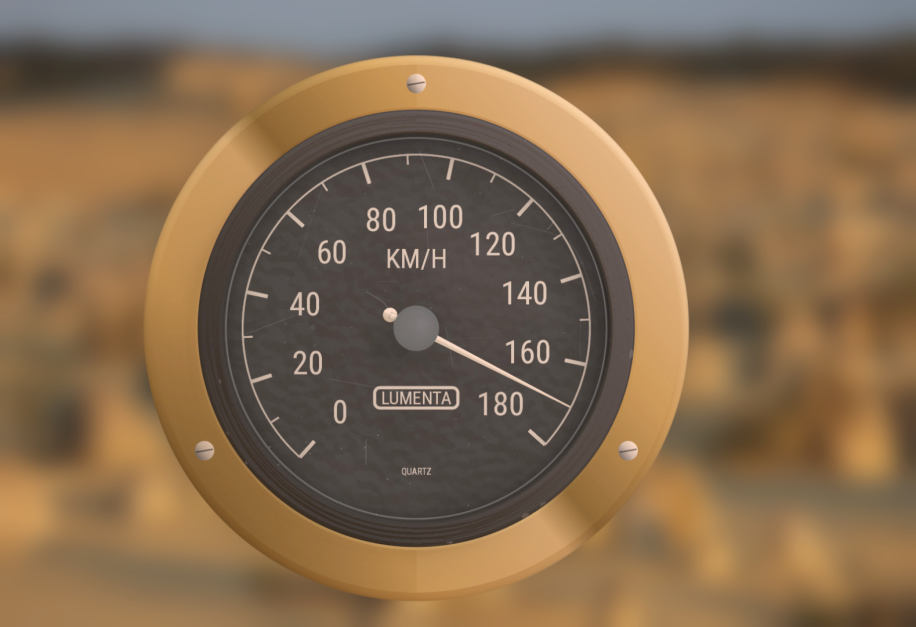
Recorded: 170 km/h
